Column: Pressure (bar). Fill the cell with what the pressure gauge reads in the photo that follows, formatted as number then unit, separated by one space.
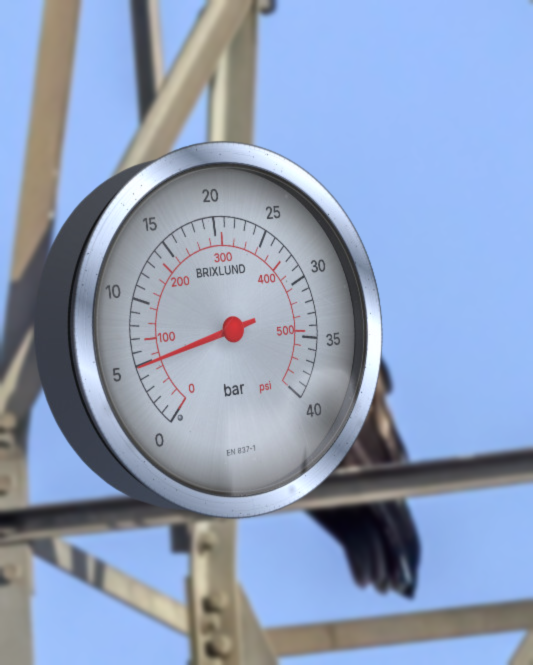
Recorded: 5 bar
